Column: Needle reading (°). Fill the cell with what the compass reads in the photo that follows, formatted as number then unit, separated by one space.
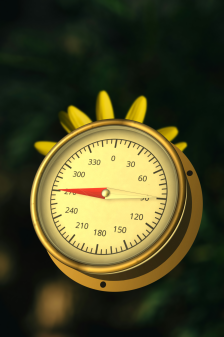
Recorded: 270 °
